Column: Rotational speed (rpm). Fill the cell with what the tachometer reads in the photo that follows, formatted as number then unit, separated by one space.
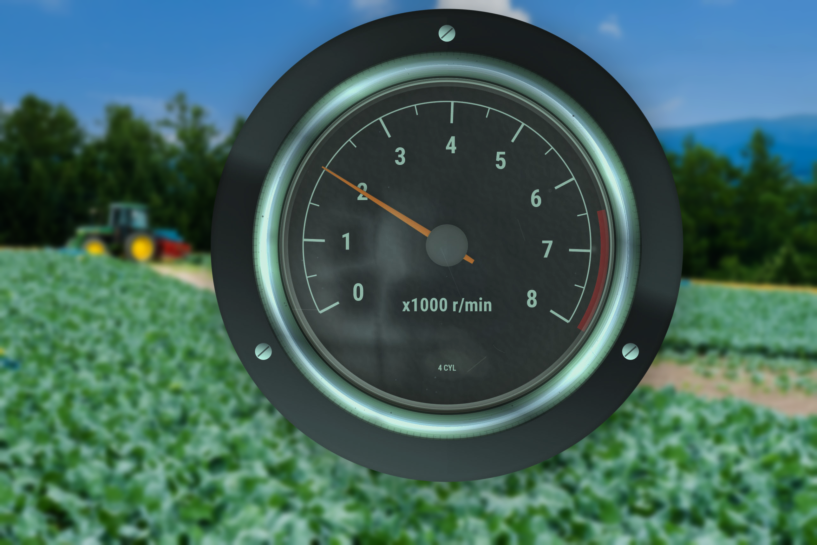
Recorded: 2000 rpm
